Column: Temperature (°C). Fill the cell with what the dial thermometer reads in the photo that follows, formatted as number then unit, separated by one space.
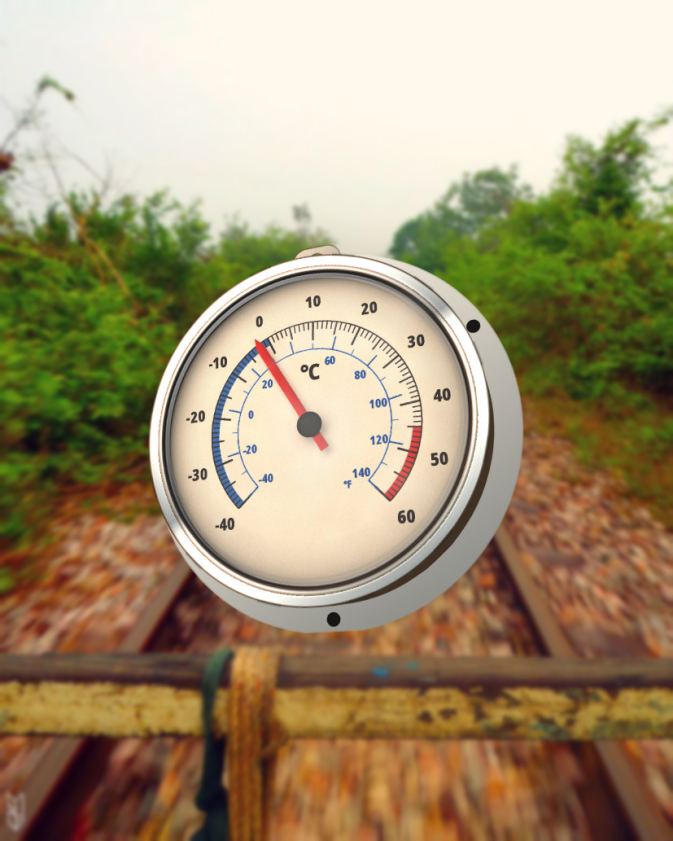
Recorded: -2 °C
